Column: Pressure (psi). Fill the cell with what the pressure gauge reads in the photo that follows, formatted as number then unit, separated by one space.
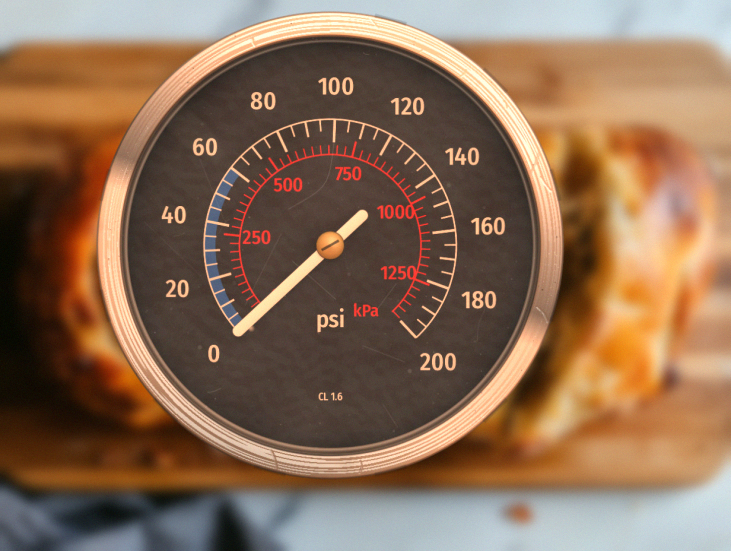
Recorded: 0 psi
